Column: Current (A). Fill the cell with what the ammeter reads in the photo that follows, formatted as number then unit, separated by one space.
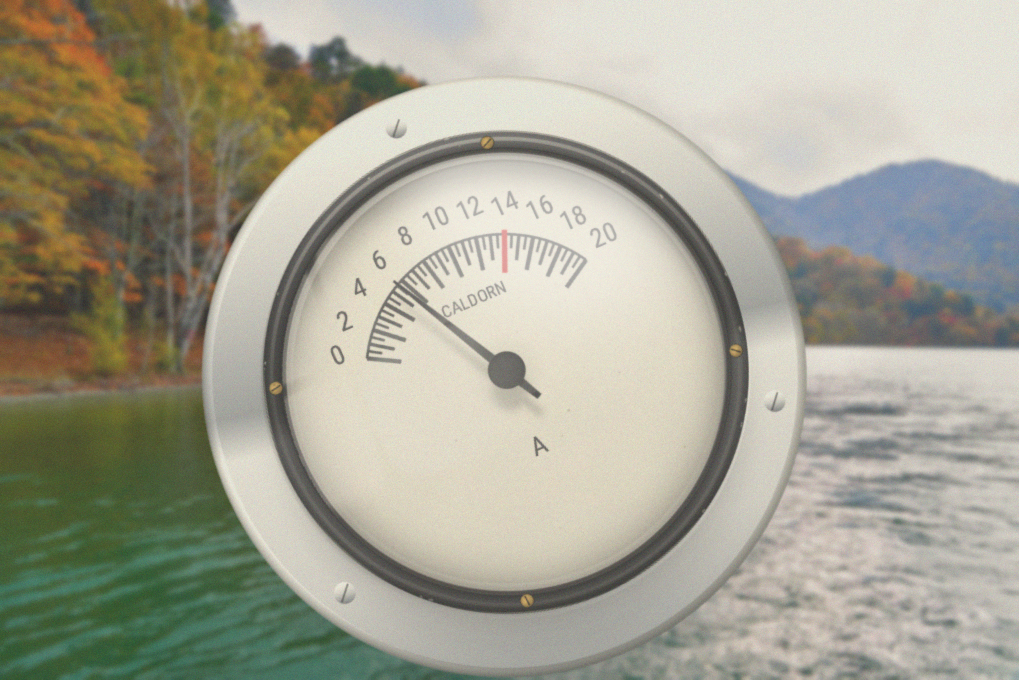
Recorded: 5.5 A
